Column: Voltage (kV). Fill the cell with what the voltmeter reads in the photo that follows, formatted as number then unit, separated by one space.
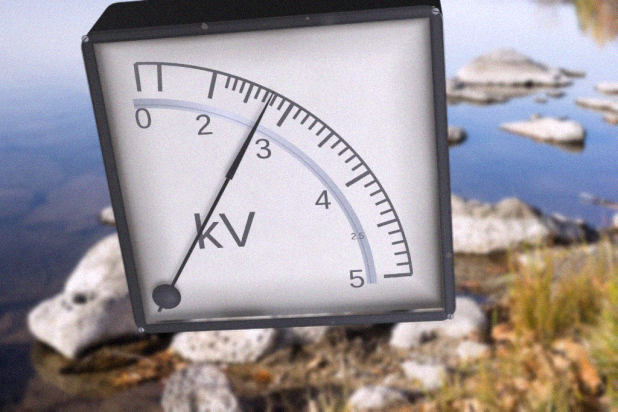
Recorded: 2.75 kV
